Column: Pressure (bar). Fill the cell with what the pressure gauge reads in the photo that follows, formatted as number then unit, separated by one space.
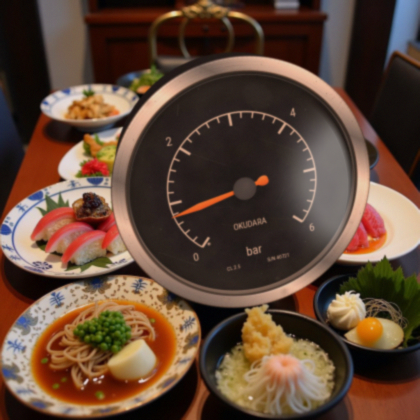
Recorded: 0.8 bar
